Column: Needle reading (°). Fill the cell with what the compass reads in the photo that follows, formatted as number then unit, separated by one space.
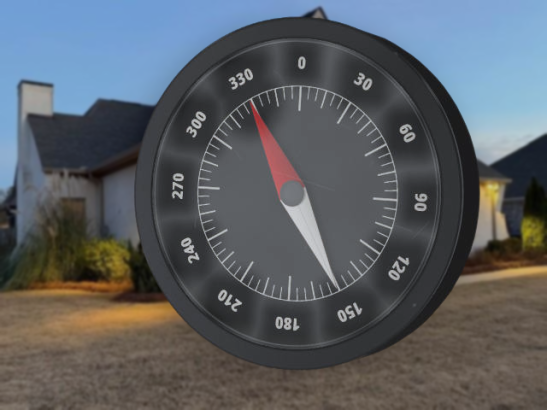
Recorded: 330 °
